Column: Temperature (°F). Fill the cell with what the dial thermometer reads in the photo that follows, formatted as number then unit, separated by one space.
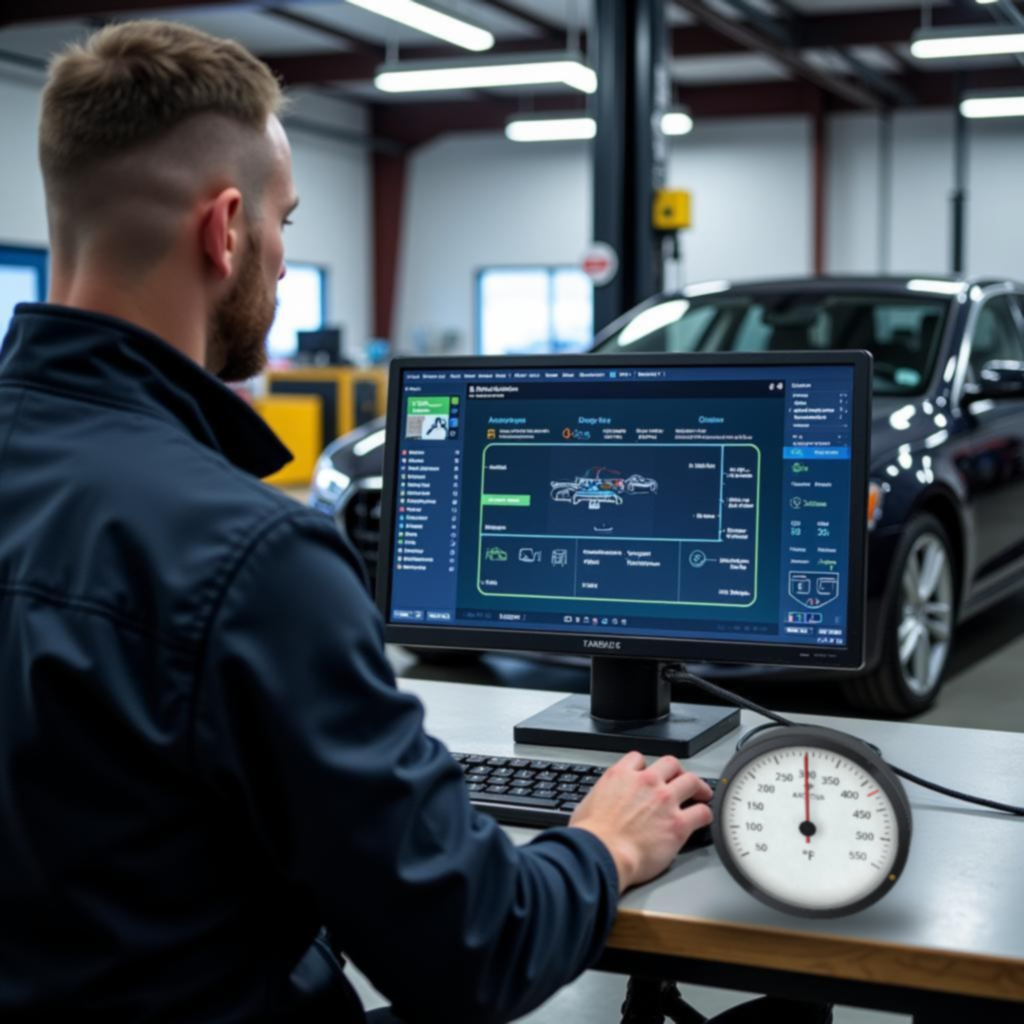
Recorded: 300 °F
